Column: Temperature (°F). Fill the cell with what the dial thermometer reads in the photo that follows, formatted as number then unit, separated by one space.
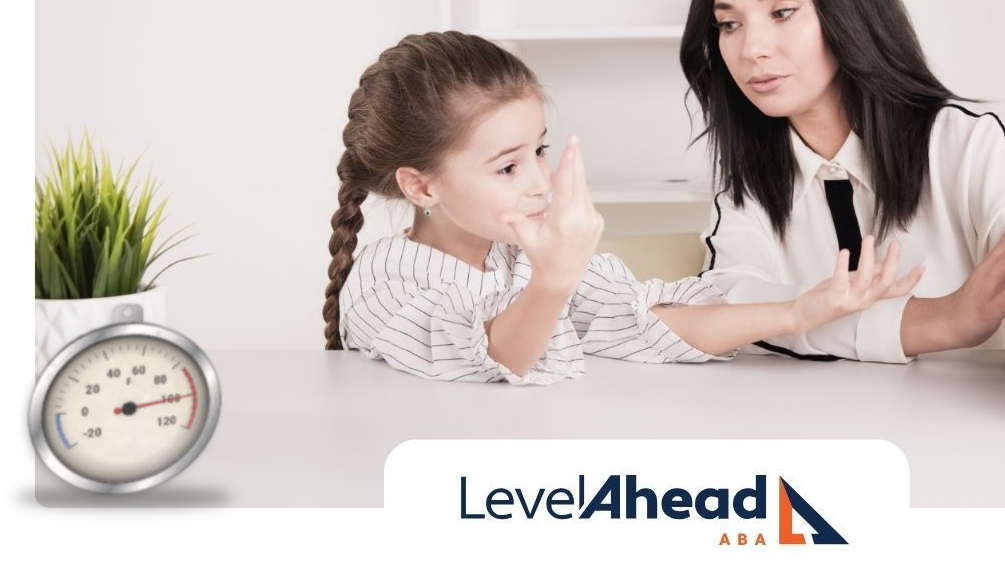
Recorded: 100 °F
